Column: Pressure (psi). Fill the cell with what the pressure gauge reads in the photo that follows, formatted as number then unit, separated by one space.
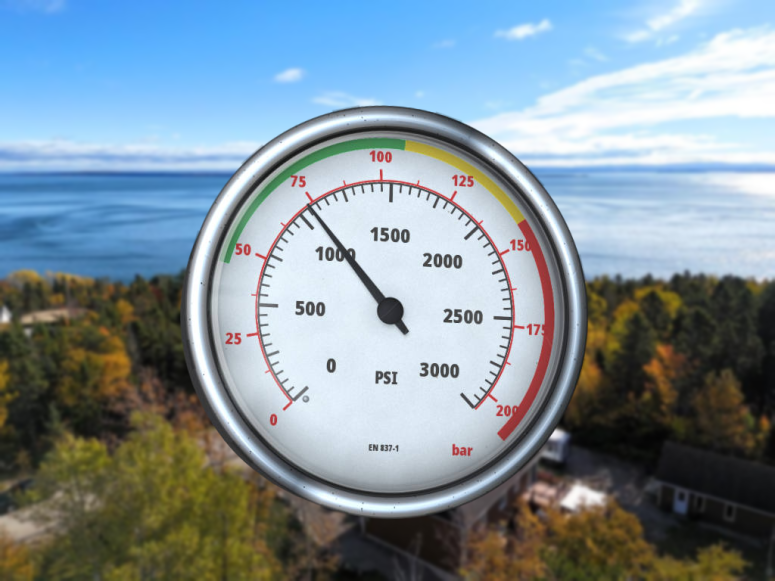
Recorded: 1050 psi
